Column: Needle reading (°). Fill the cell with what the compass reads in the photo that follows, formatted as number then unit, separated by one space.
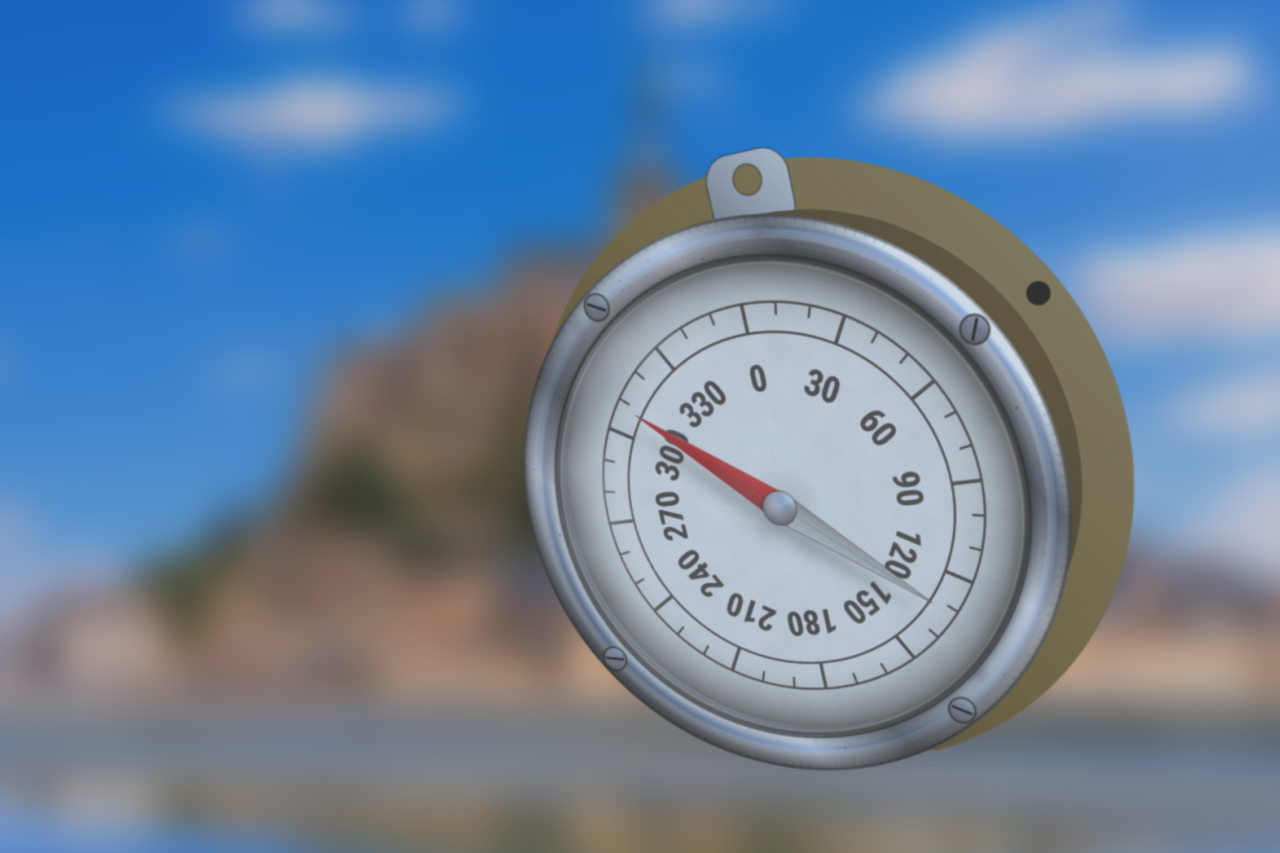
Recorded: 310 °
